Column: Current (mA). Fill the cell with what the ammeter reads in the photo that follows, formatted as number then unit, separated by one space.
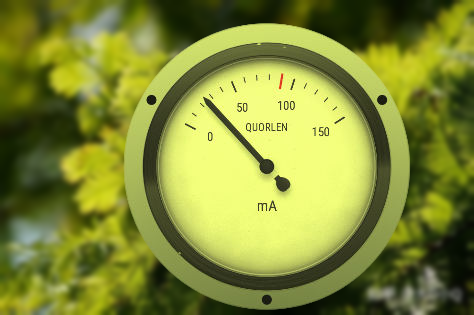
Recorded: 25 mA
